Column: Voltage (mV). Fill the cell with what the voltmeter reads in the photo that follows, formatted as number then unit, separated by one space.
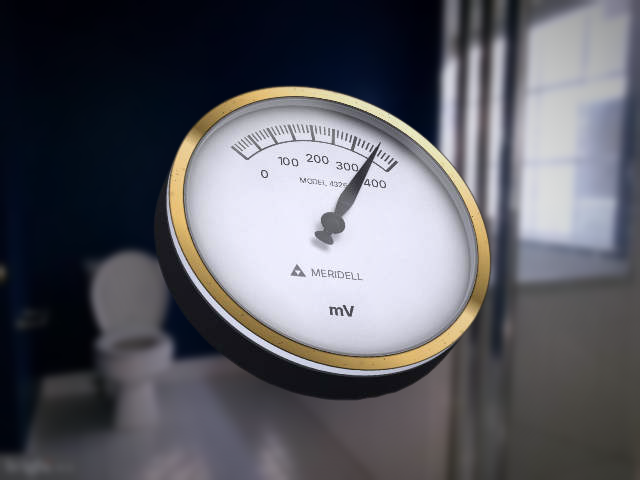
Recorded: 350 mV
